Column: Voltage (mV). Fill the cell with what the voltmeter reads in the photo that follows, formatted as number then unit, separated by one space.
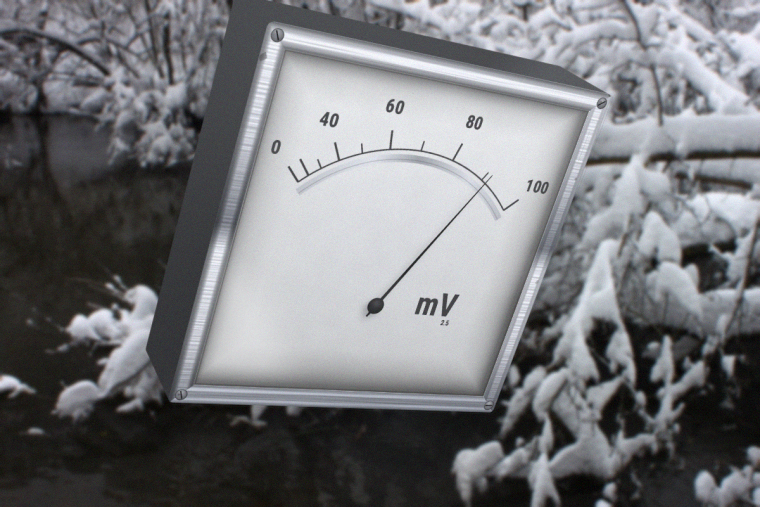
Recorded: 90 mV
